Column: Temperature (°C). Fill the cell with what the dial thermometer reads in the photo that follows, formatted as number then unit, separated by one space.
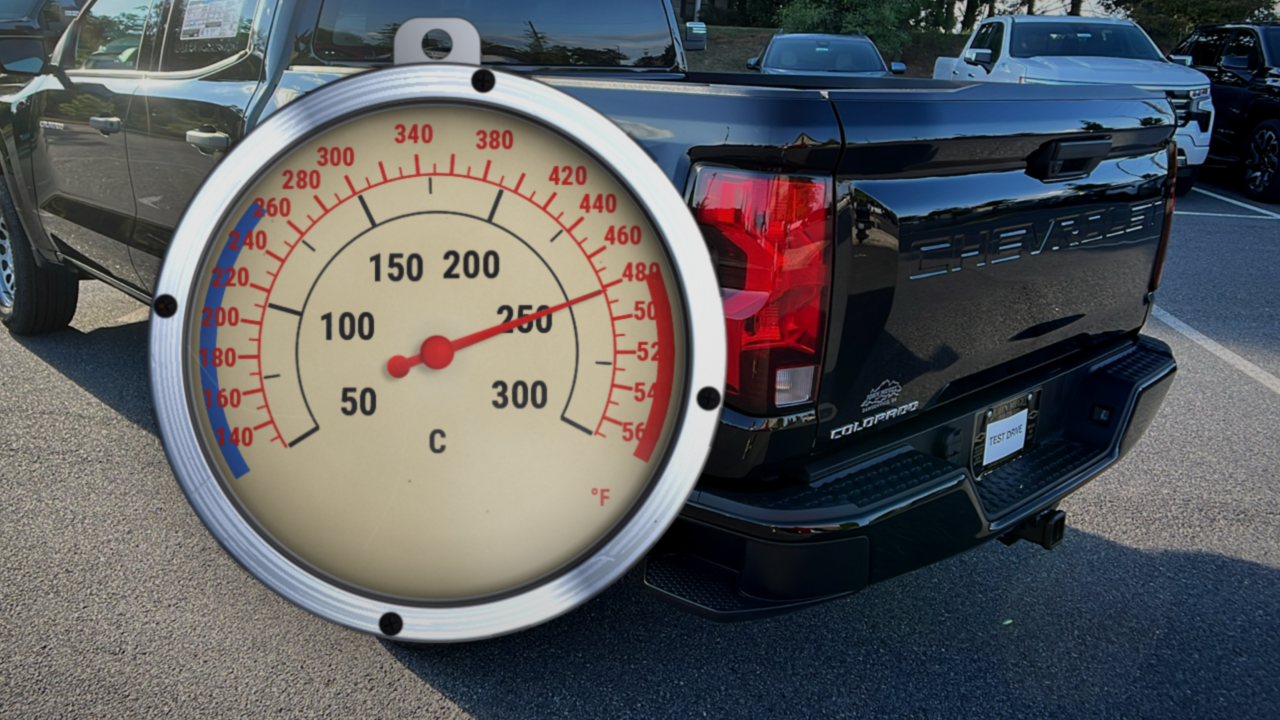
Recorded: 250 °C
